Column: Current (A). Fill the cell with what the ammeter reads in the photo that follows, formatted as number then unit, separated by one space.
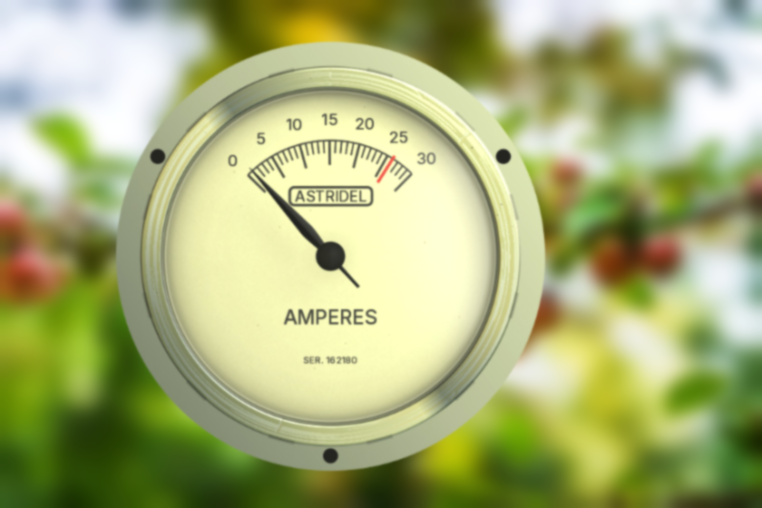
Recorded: 1 A
